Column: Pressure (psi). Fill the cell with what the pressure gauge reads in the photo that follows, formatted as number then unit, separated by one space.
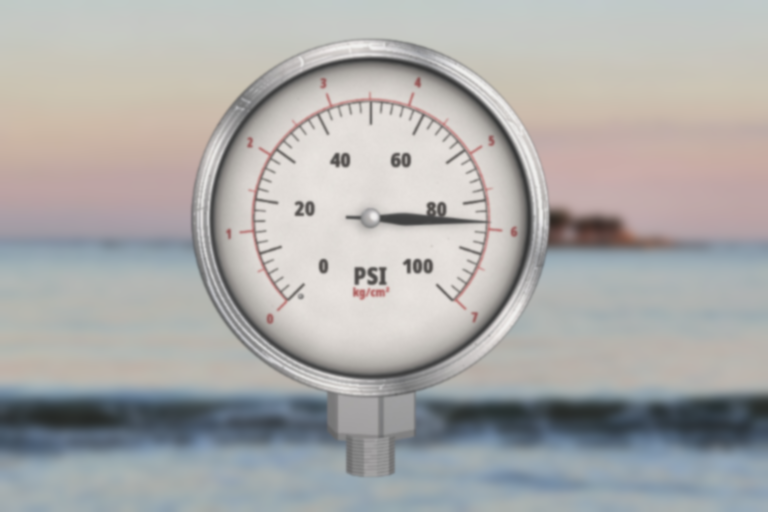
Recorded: 84 psi
